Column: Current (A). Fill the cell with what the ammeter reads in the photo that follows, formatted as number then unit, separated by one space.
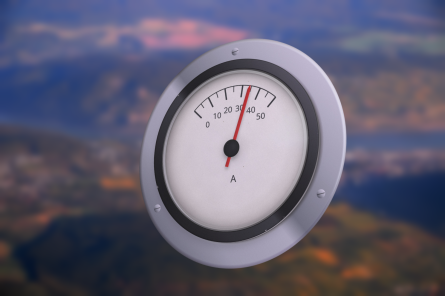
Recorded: 35 A
